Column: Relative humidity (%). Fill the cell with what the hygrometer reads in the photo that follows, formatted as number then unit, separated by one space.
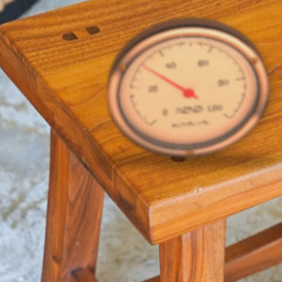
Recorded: 32 %
